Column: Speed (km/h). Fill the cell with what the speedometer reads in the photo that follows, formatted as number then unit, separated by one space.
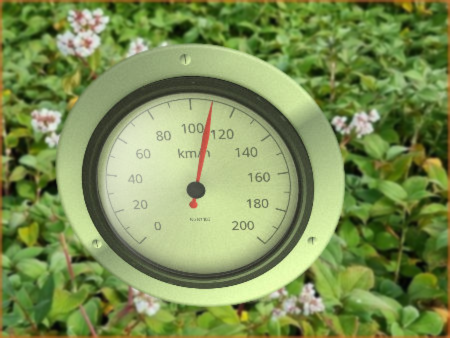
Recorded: 110 km/h
